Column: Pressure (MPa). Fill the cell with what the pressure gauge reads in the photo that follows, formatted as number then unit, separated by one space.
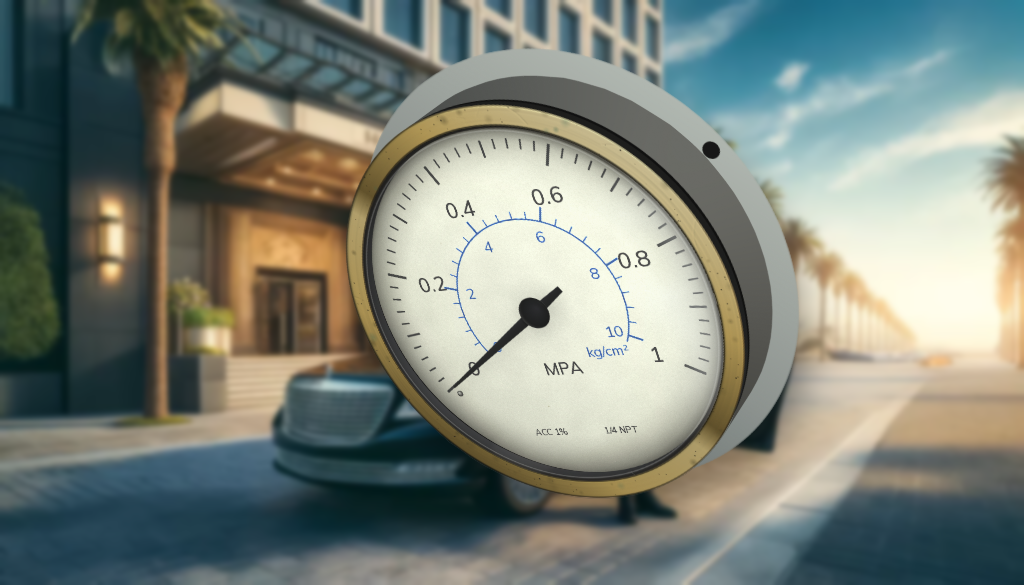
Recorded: 0 MPa
